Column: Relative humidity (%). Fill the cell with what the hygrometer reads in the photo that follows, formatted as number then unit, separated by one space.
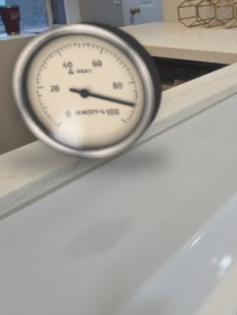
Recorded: 90 %
